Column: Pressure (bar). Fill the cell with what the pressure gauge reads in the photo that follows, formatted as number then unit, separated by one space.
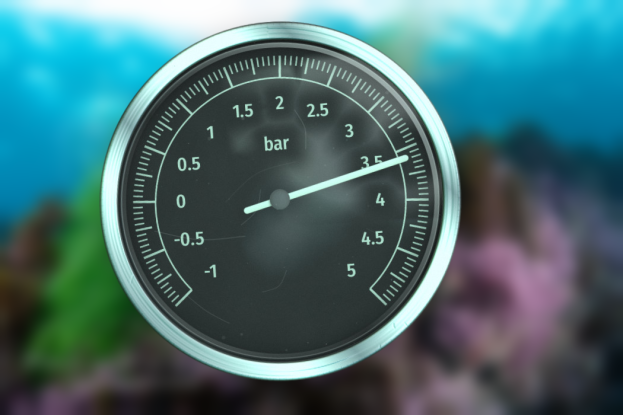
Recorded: 3.6 bar
